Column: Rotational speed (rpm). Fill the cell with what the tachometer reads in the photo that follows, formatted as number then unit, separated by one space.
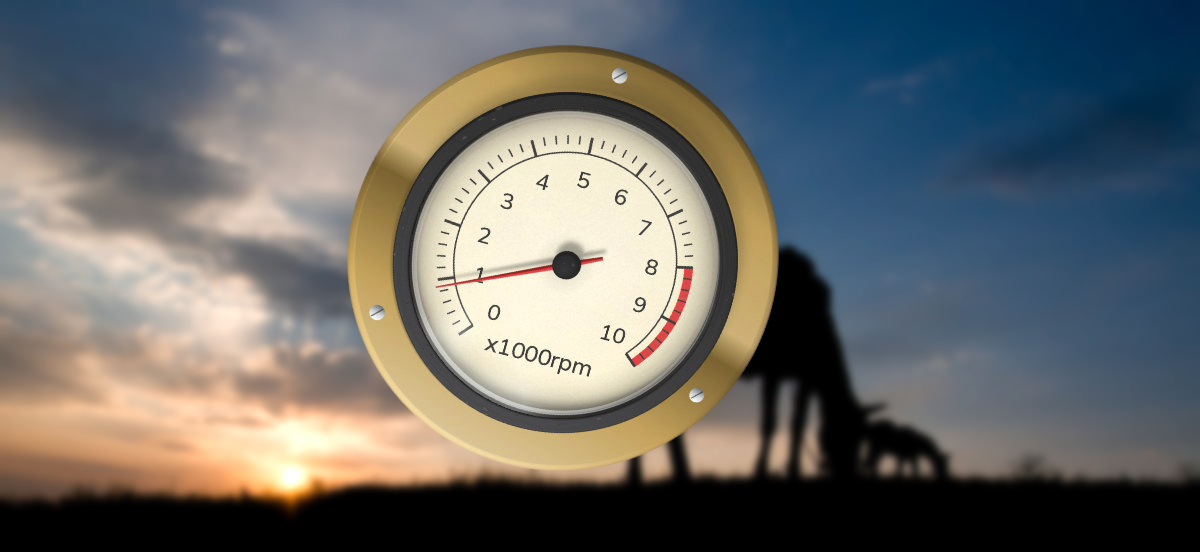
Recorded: 900 rpm
